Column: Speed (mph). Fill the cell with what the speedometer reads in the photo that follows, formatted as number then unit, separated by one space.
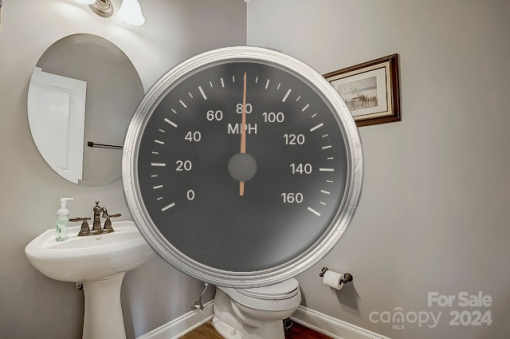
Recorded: 80 mph
